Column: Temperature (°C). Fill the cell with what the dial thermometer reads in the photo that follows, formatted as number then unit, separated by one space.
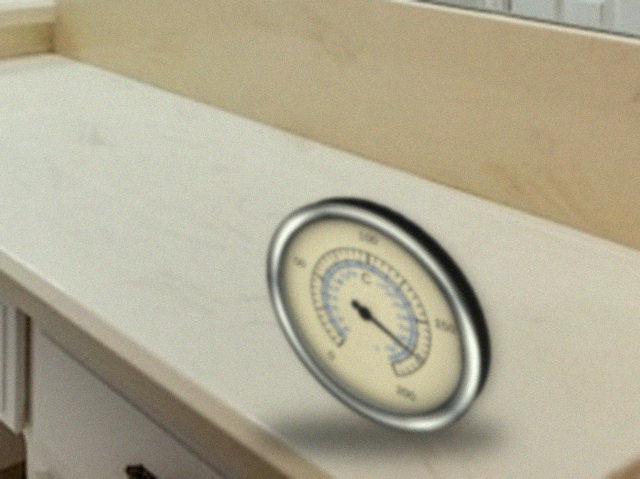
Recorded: 175 °C
